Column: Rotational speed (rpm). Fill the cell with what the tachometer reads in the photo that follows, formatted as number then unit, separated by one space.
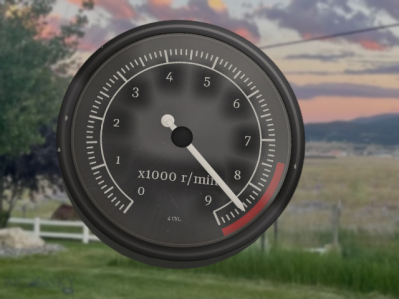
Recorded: 8500 rpm
